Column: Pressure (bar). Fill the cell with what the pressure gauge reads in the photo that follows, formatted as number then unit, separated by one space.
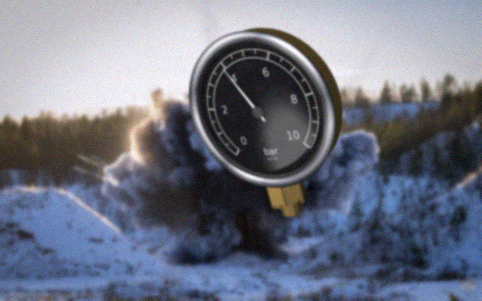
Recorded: 4 bar
